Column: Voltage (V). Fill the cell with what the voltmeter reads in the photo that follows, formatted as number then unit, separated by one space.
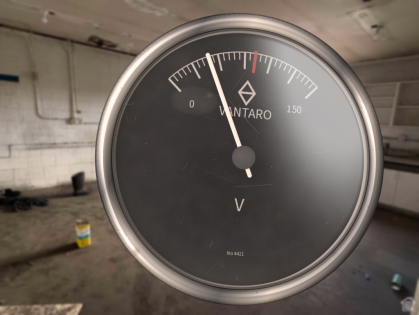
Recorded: 40 V
